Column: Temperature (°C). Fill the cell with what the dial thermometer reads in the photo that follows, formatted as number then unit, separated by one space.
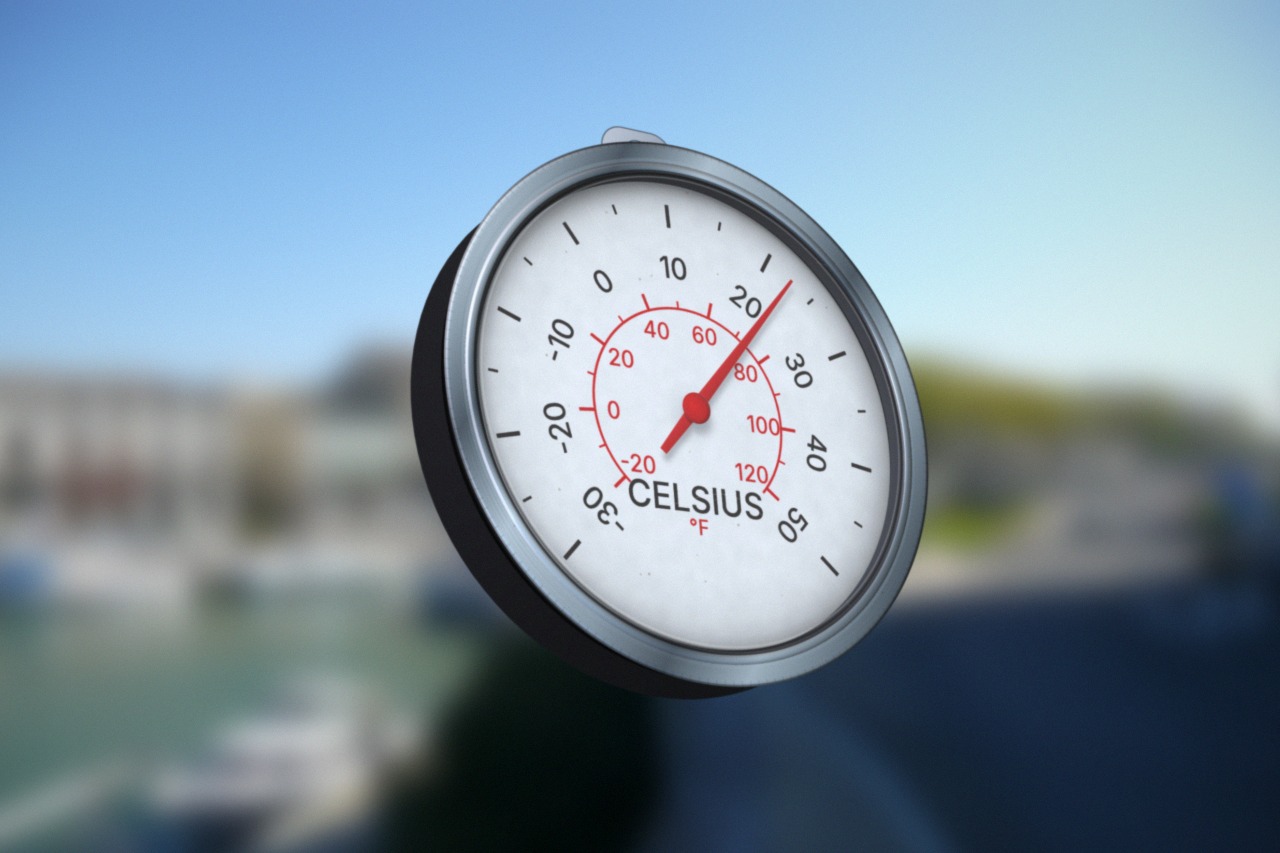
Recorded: 22.5 °C
